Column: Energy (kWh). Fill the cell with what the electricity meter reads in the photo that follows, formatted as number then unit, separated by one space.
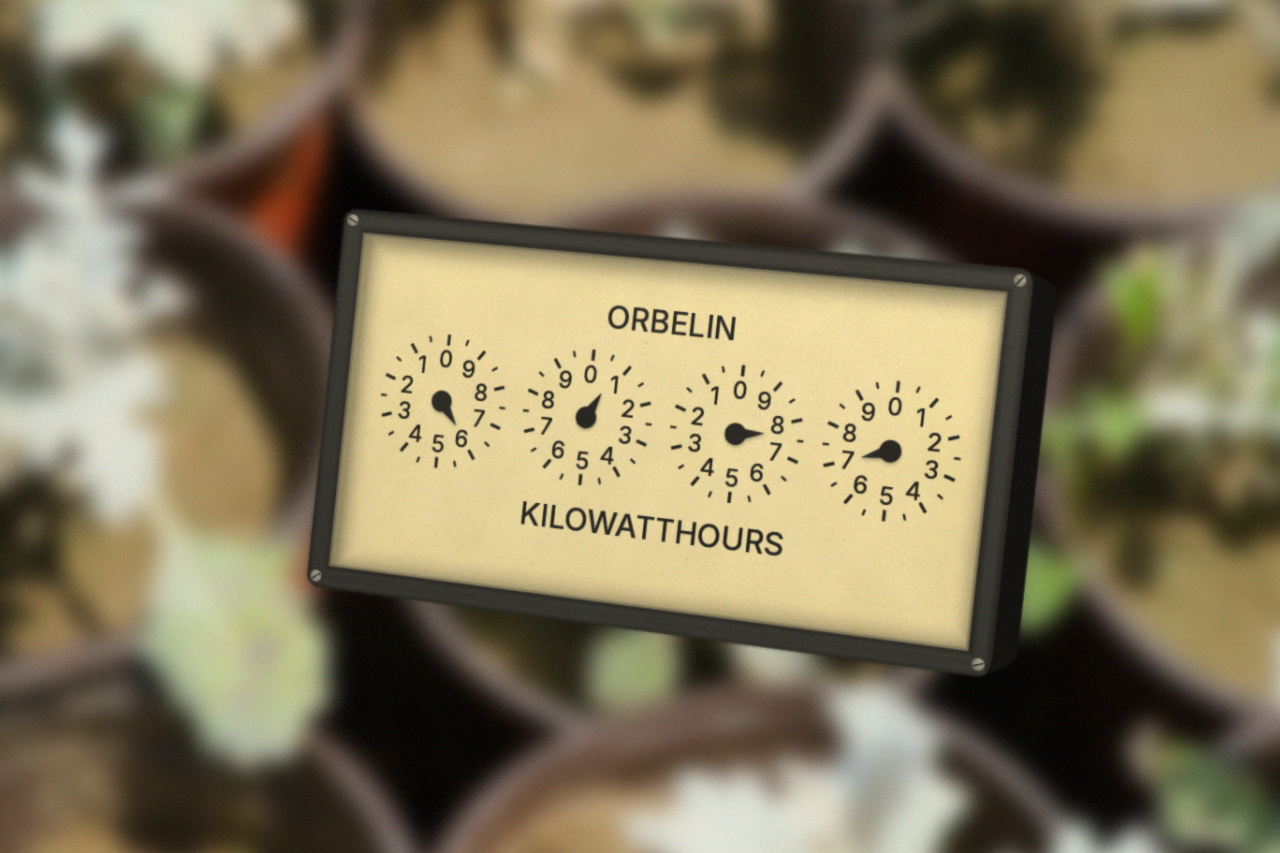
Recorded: 6077 kWh
